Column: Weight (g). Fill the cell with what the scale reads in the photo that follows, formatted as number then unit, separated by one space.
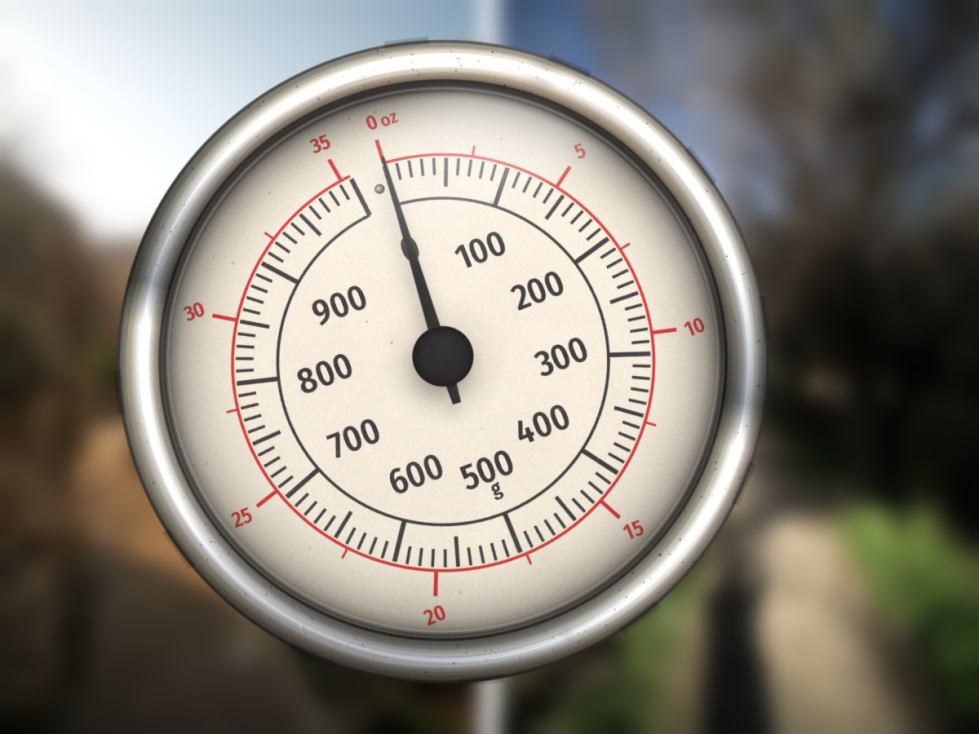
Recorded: 0 g
